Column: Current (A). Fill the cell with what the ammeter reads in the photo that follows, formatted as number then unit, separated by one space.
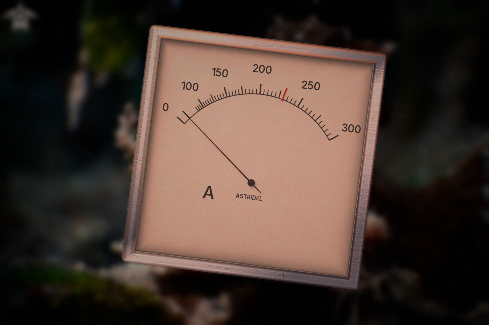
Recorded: 50 A
